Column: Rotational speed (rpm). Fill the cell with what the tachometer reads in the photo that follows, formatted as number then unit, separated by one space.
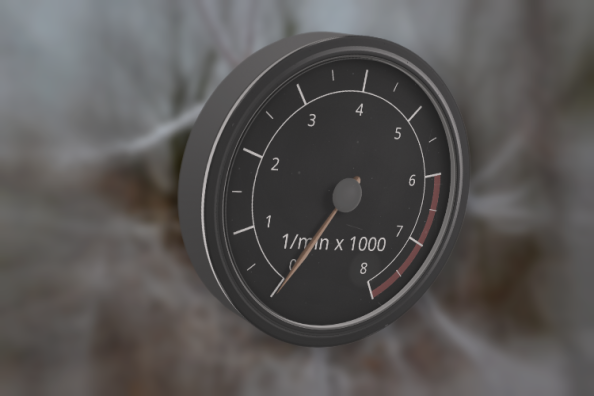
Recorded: 0 rpm
